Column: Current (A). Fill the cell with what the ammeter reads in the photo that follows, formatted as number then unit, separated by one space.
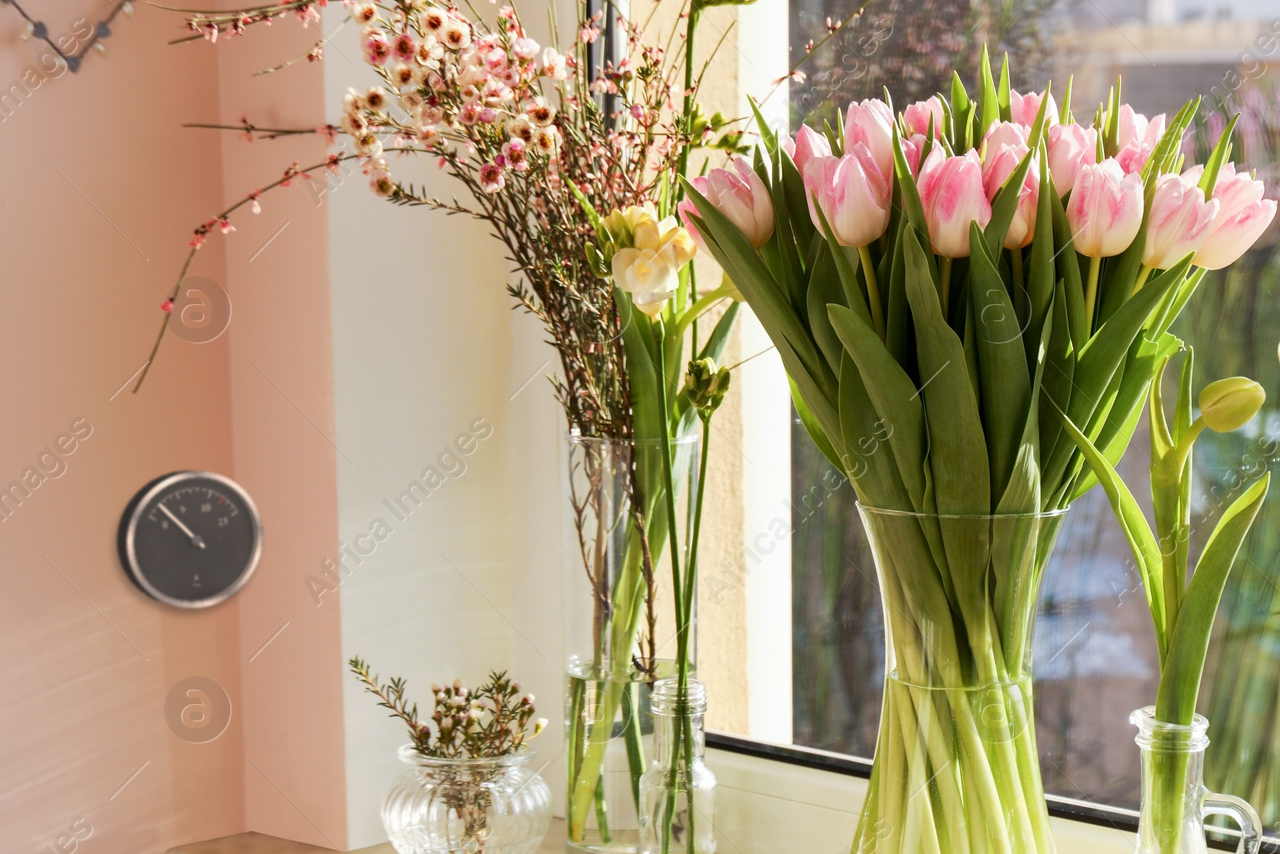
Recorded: 2 A
